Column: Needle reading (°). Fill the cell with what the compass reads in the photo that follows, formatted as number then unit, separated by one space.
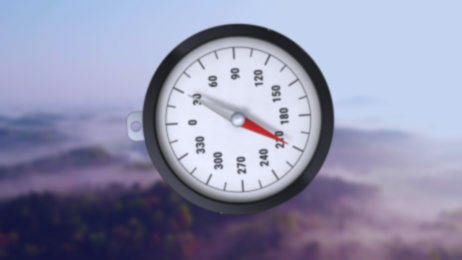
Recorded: 210 °
